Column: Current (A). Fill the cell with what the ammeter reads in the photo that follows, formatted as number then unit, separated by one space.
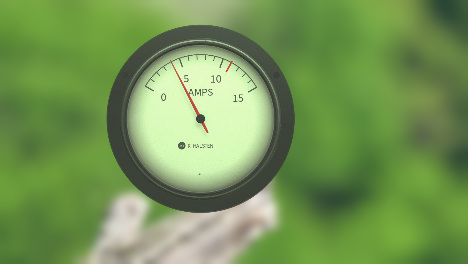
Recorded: 4 A
